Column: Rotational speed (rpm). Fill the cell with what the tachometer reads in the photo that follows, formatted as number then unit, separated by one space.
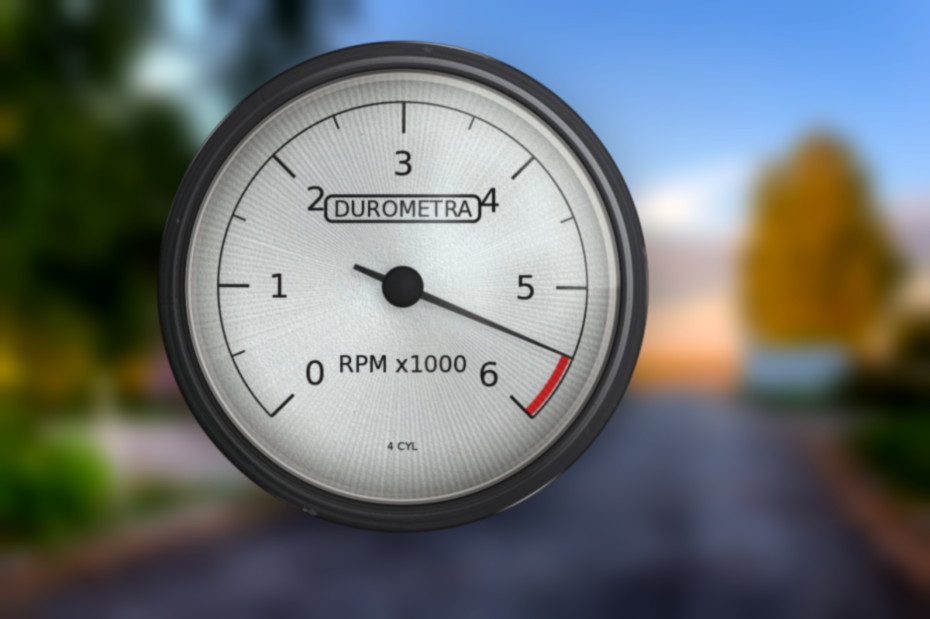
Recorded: 5500 rpm
